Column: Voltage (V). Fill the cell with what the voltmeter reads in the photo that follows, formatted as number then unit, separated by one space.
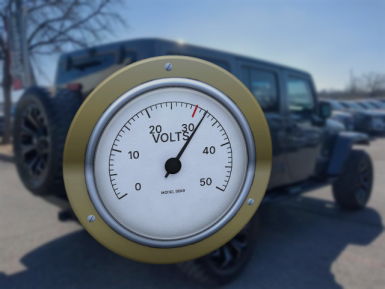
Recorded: 32 V
